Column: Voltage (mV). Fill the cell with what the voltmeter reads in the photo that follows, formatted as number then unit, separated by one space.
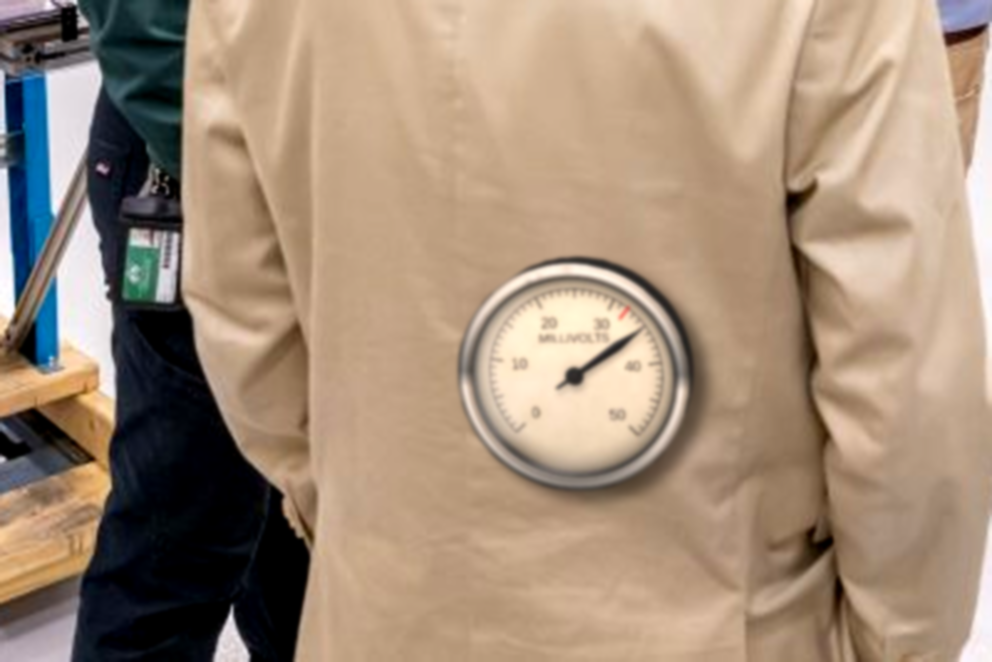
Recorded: 35 mV
